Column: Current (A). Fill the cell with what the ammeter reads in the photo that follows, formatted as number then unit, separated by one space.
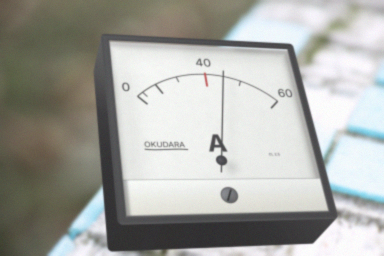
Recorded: 45 A
